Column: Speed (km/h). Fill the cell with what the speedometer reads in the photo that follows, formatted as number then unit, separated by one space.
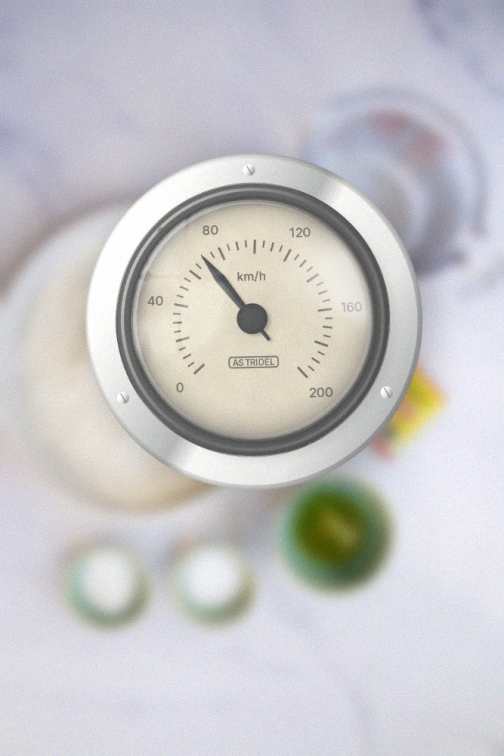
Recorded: 70 km/h
